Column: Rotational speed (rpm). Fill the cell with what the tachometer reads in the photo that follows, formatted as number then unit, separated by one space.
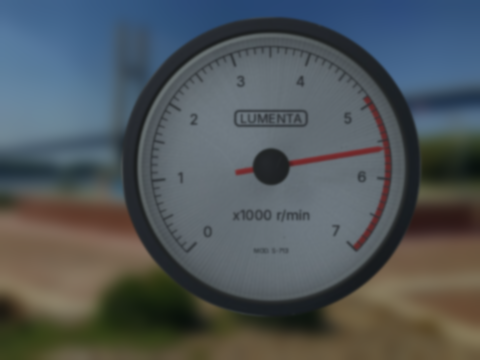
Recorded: 5600 rpm
